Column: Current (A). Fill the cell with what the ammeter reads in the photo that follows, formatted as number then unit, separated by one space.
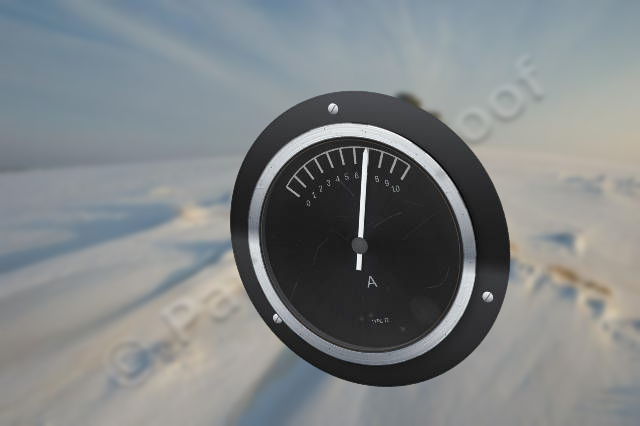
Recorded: 7 A
